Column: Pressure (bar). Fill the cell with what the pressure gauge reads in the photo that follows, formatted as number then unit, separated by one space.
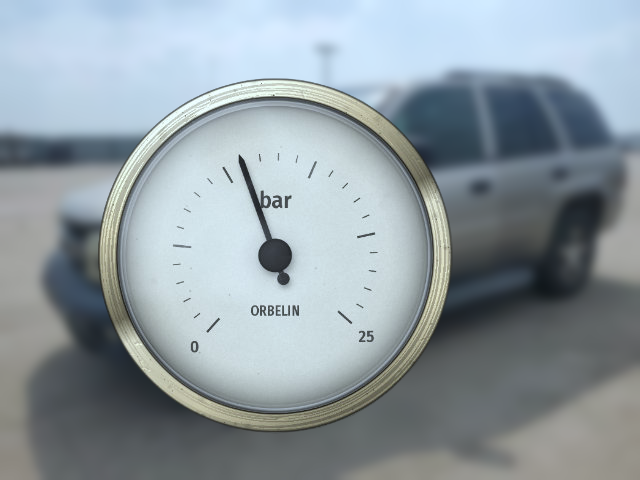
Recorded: 11 bar
